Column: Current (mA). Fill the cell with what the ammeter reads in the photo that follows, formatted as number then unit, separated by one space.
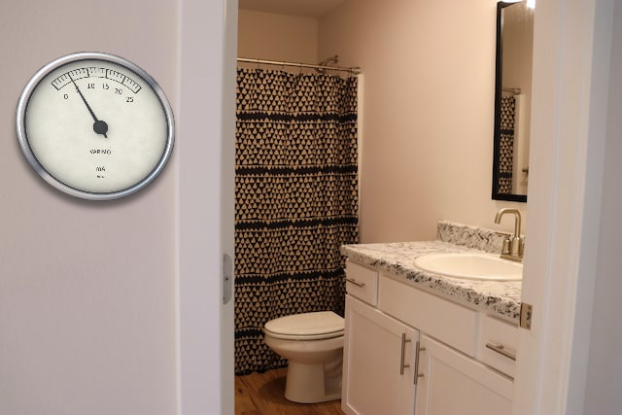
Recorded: 5 mA
